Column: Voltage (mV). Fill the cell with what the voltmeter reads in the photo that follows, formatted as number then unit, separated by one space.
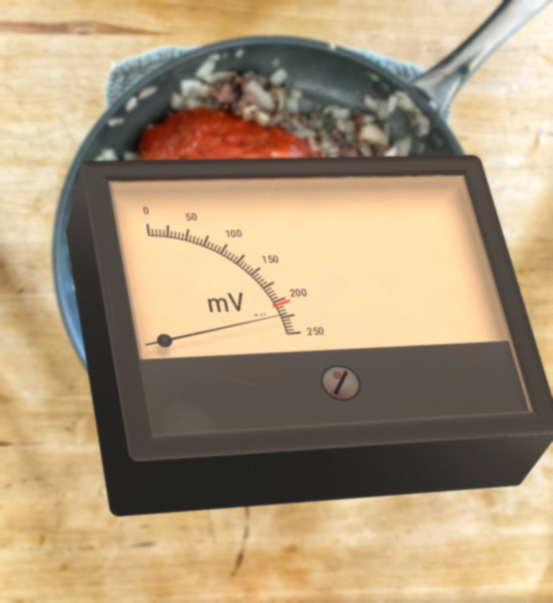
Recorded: 225 mV
